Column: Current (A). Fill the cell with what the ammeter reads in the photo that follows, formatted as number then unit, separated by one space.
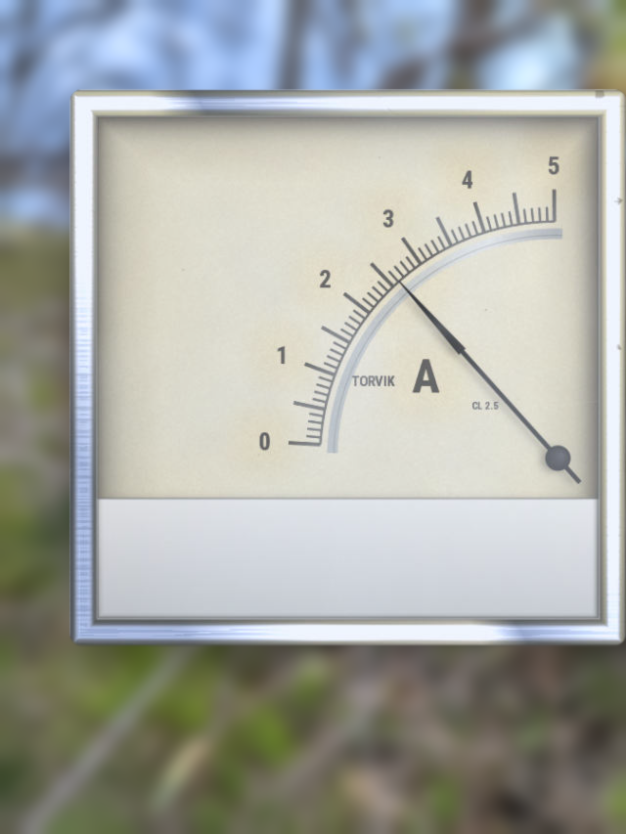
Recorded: 2.6 A
